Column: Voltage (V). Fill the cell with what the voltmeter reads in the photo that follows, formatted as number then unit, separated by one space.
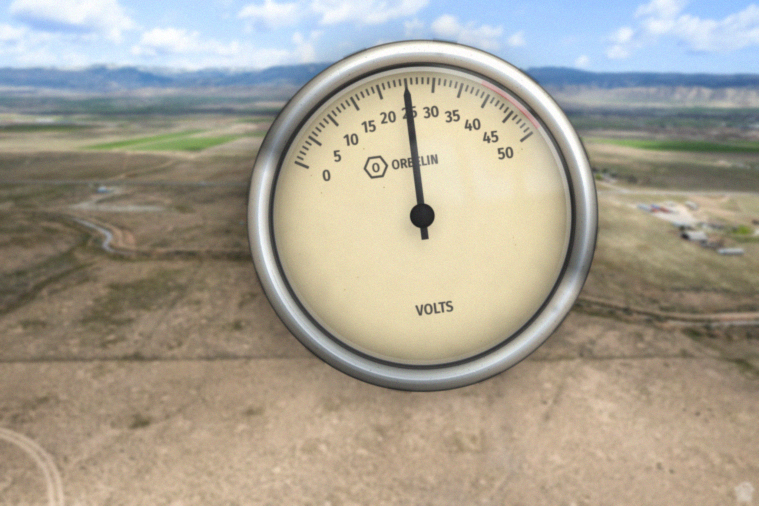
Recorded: 25 V
